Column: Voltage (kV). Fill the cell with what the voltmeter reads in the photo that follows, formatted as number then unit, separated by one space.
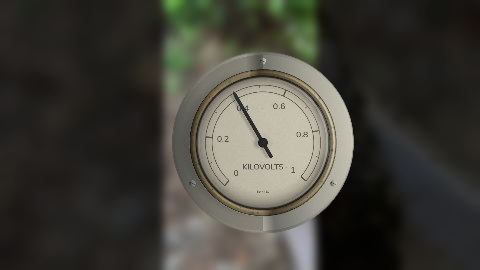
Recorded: 0.4 kV
